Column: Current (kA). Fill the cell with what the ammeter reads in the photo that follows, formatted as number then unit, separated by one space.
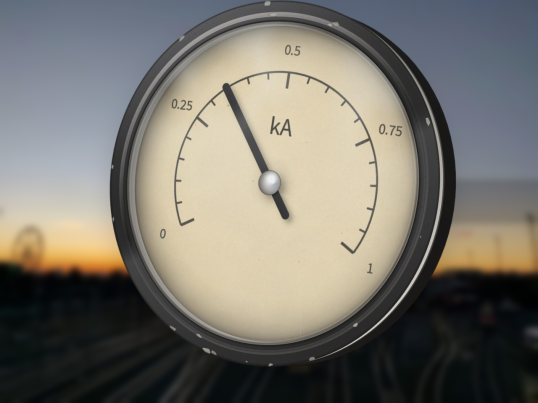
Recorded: 0.35 kA
